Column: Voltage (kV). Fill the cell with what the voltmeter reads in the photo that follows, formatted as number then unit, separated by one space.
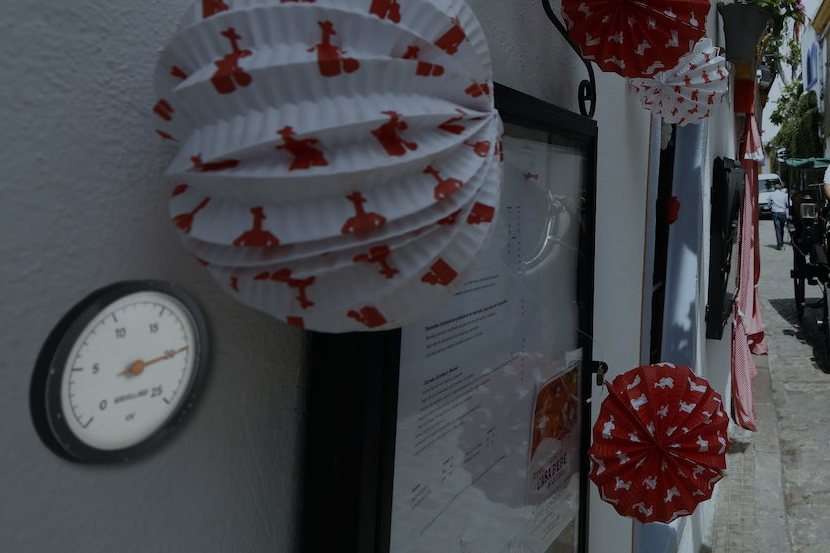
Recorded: 20 kV
